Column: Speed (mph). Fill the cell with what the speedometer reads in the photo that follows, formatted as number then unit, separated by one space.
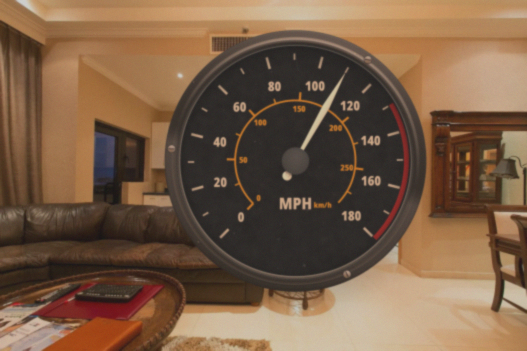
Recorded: 110 mph
